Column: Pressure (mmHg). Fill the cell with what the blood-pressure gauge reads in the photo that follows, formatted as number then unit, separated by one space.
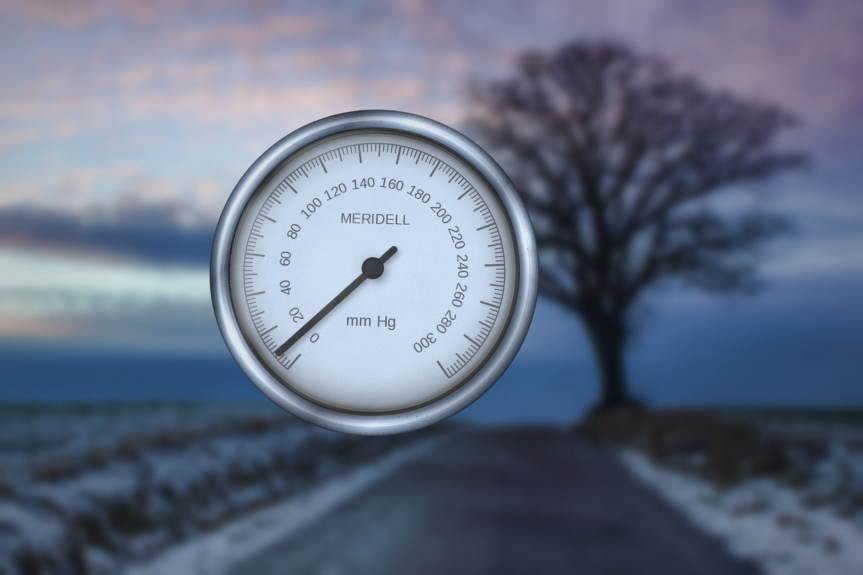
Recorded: 8 mmHg
